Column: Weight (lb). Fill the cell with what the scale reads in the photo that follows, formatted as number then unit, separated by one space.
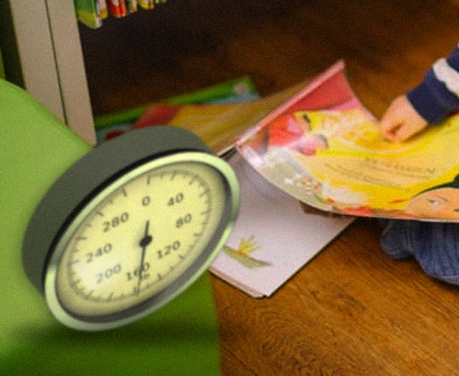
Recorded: 160 lb
